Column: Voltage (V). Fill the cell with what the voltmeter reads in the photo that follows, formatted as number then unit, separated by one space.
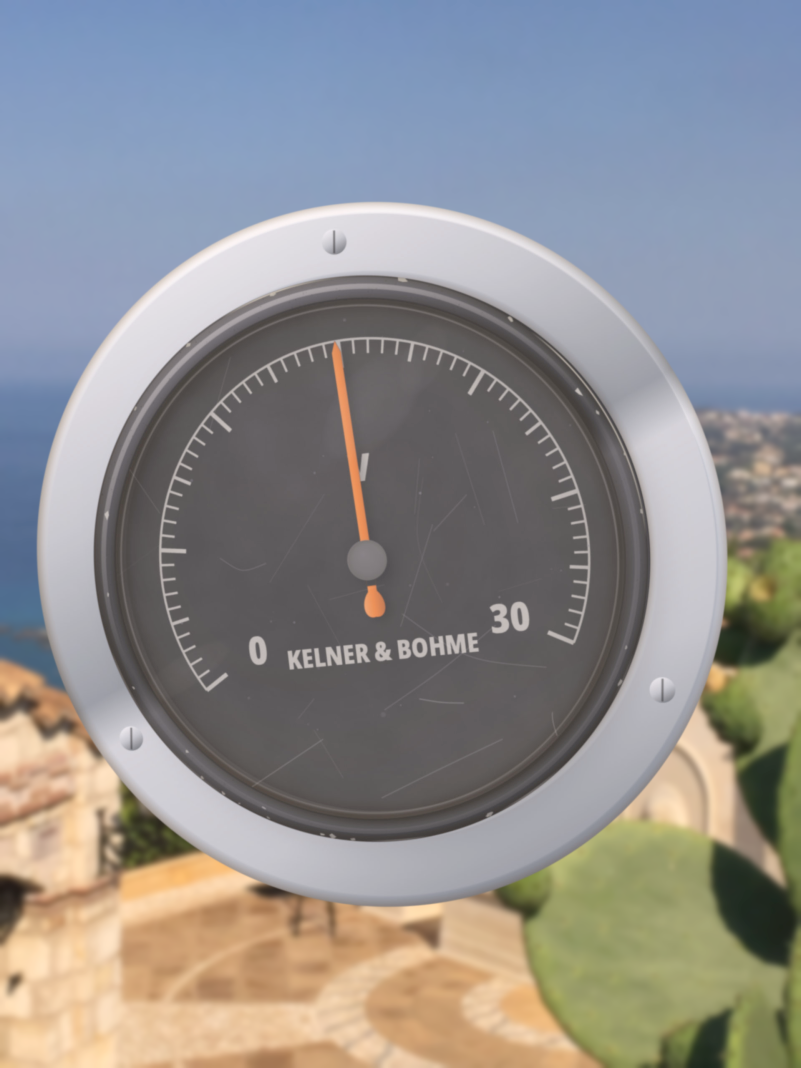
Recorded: 15 V
